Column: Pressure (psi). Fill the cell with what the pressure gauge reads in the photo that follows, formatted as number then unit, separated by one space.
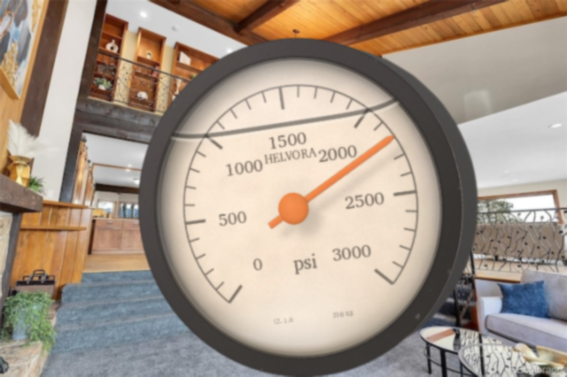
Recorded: 2200 psi
